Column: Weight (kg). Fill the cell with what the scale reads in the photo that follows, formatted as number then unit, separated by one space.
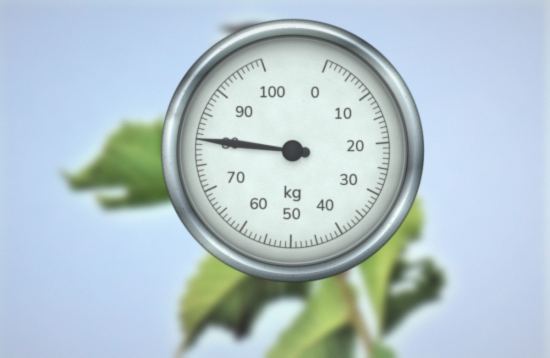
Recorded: 80 kg
